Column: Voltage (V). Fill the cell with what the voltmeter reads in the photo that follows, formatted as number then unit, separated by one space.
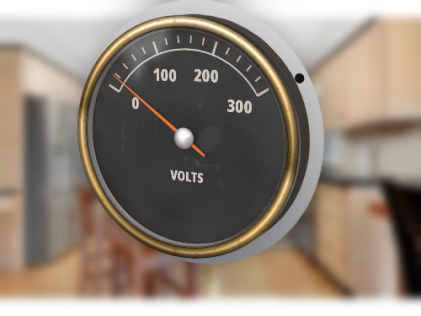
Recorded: 20 V
